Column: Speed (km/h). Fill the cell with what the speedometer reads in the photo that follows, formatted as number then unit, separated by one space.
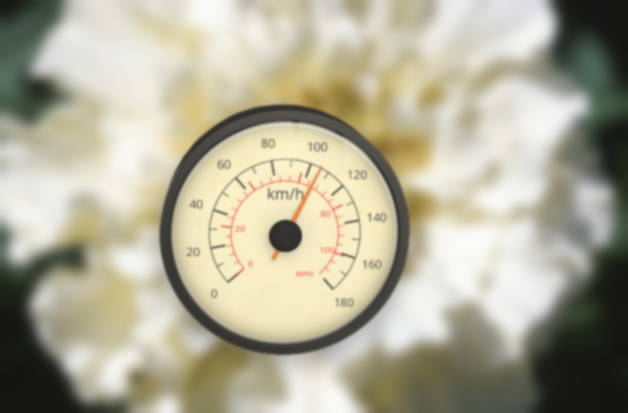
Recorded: 105 km/h
